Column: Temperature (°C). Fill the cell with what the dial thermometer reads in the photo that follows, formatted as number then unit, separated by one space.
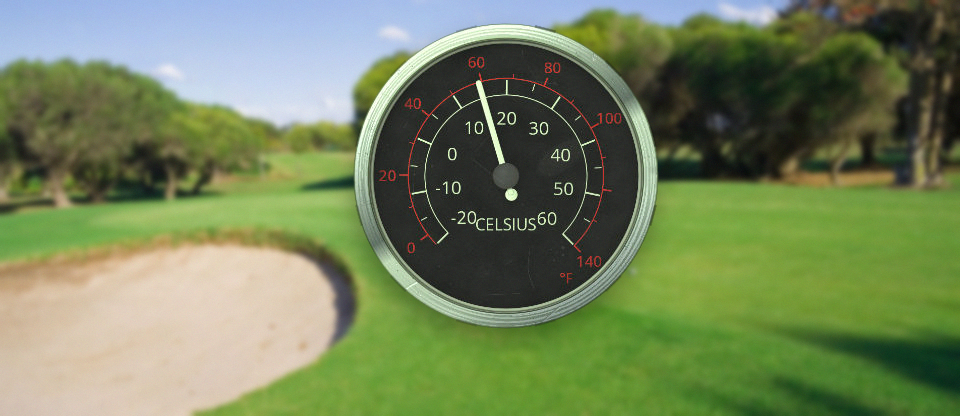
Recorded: 15 °C
